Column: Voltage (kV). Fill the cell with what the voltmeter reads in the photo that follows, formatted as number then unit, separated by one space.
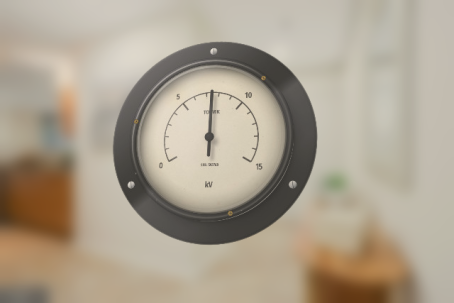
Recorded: 7.5 kV
